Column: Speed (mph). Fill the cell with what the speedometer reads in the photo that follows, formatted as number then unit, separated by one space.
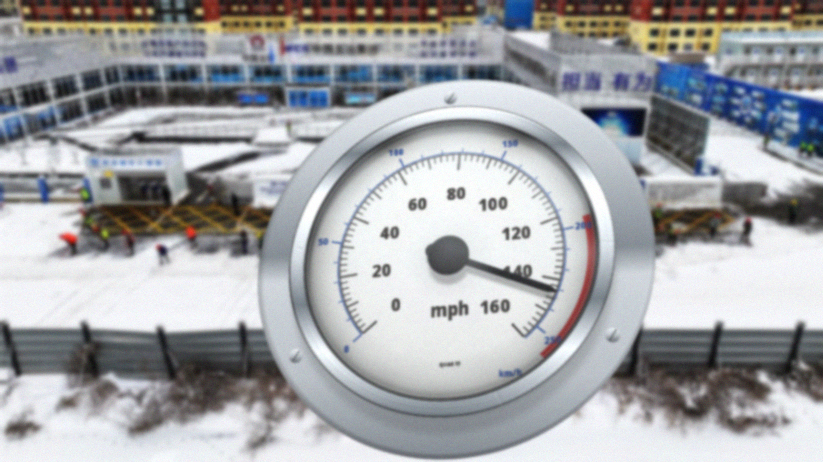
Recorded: 144 mph
